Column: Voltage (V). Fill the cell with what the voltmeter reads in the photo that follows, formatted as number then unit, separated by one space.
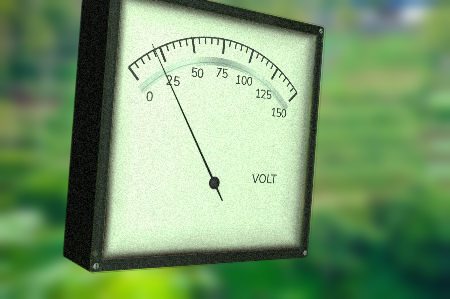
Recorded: 20 V
